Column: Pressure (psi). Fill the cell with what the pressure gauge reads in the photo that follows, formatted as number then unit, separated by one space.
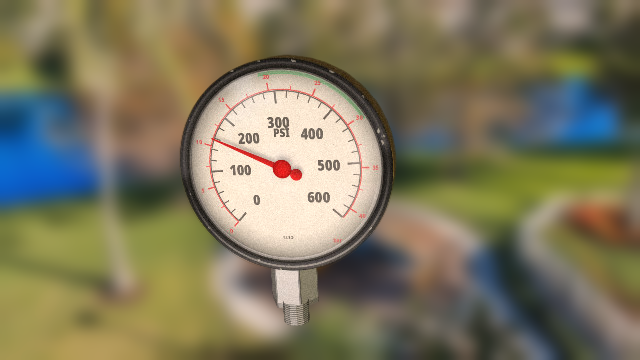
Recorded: 160 psi
